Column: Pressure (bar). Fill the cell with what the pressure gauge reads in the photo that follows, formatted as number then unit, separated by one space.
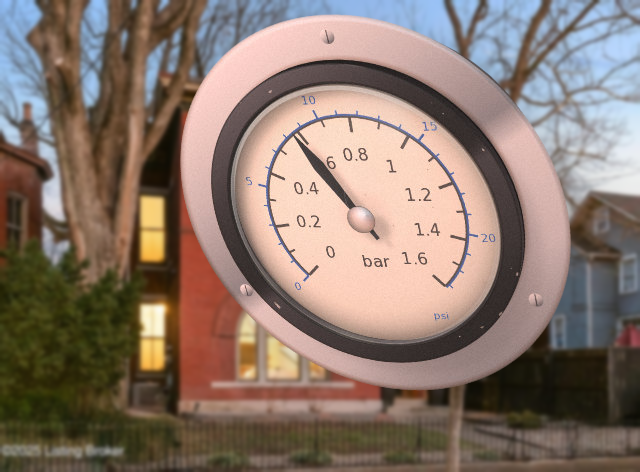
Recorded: 0.6 bar
